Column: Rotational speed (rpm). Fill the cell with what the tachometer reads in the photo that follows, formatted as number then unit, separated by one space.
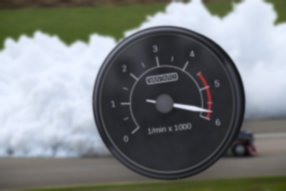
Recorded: 5750 rpm
